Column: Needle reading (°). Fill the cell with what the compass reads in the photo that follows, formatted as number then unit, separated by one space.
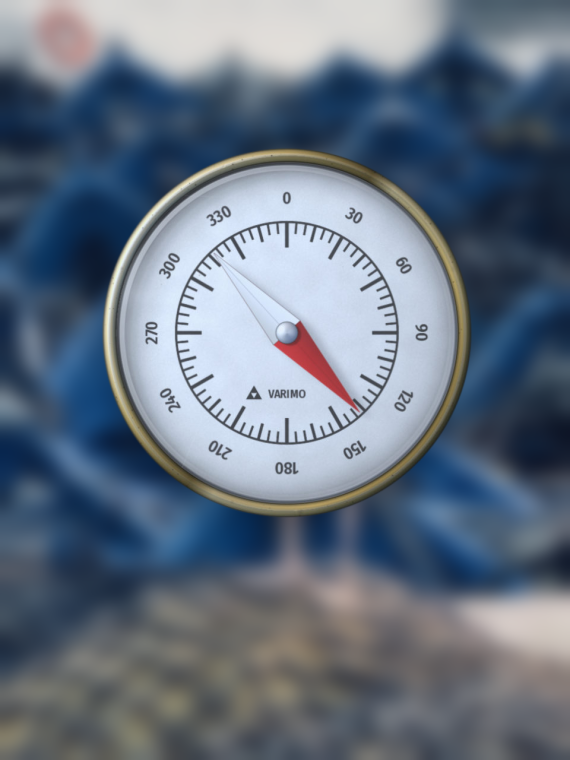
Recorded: 137.5 °
